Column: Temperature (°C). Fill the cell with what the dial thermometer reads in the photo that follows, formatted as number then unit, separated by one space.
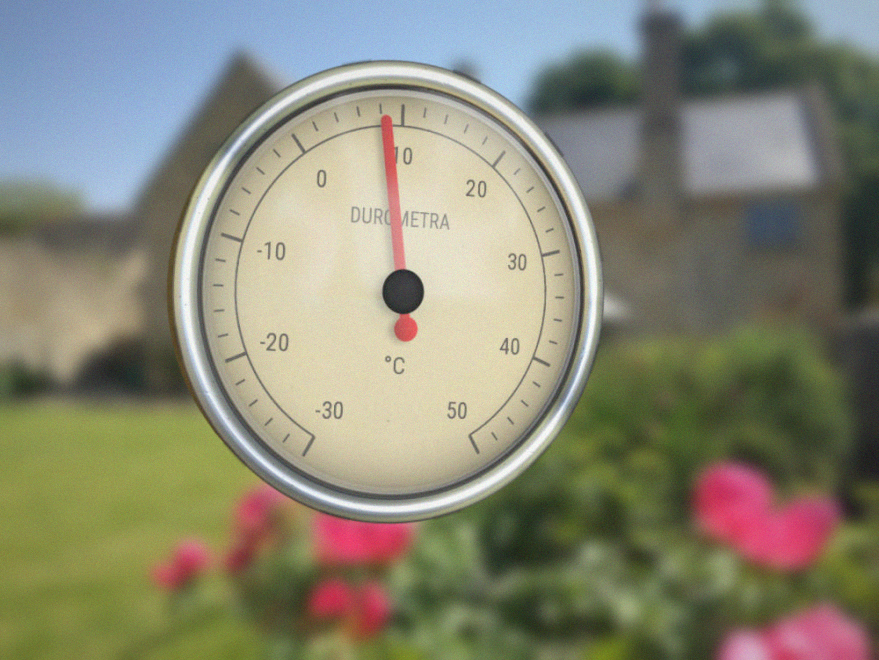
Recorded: 8 °C
